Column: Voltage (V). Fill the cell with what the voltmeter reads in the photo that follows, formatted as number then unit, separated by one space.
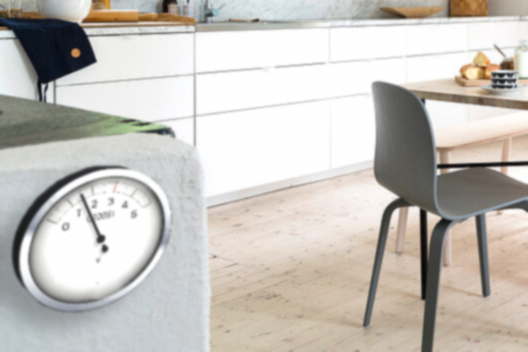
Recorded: 1.5 V
